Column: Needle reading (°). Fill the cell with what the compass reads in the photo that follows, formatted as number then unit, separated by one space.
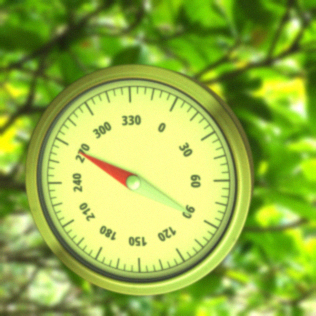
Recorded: 270 °
